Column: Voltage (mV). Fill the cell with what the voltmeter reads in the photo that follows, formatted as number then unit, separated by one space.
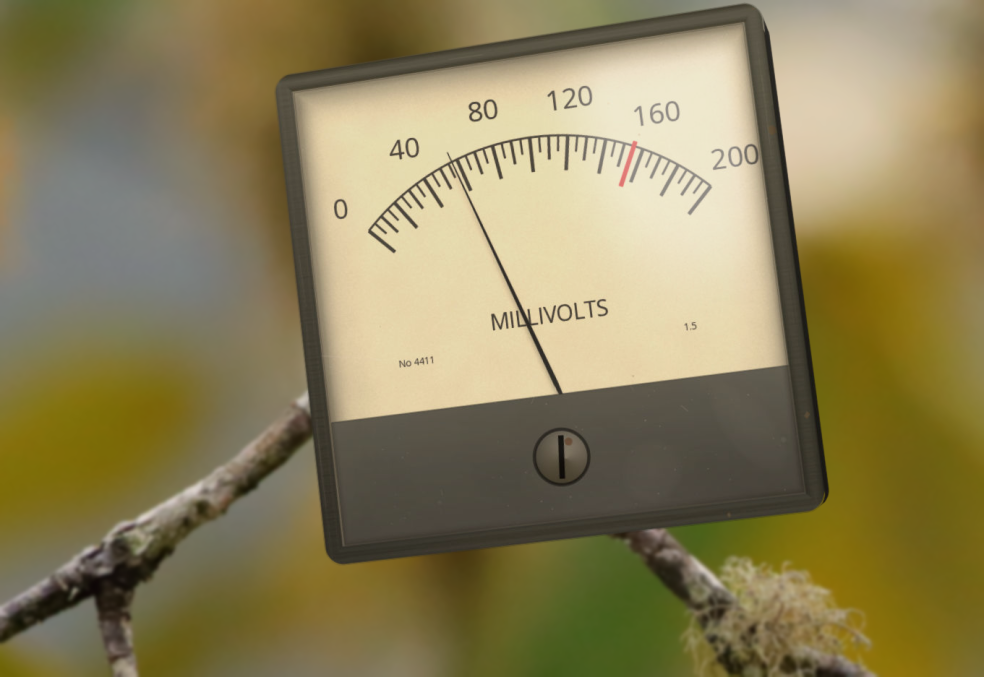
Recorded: 57.5 mV
